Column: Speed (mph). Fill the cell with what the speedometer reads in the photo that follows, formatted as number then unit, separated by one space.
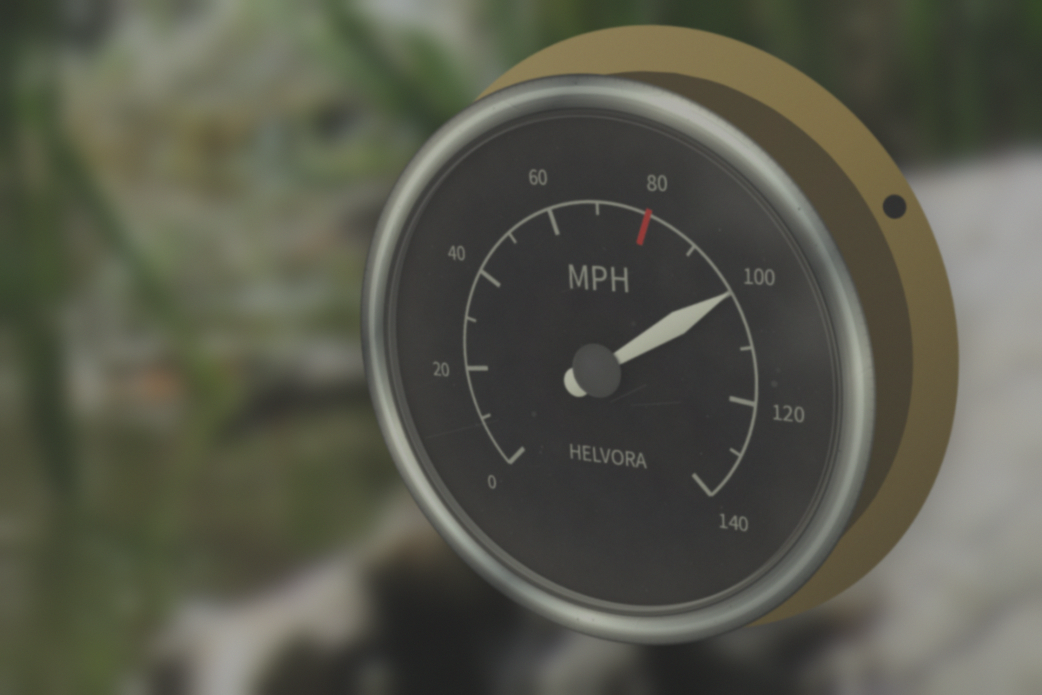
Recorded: 100 mph
